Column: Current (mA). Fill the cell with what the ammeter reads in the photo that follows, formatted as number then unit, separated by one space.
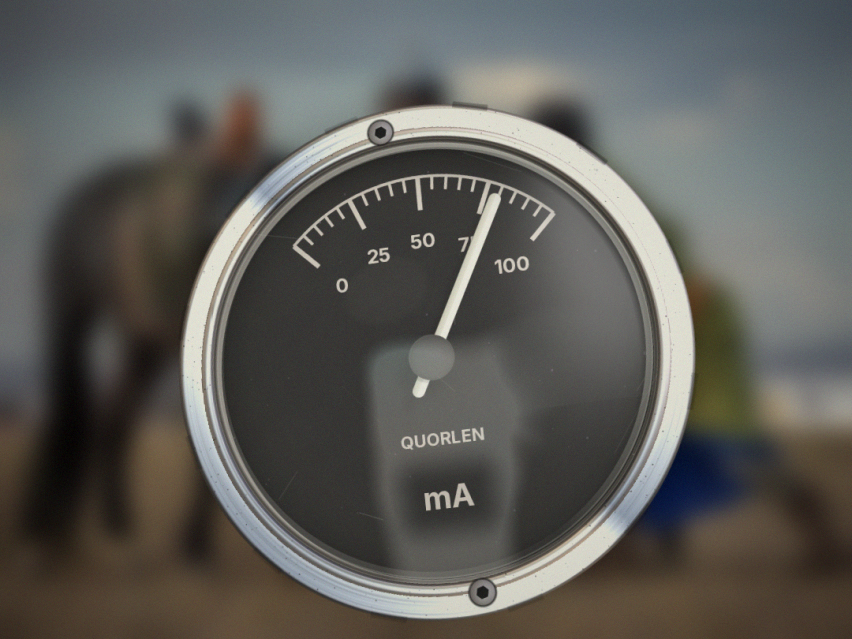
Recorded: 80 mA
